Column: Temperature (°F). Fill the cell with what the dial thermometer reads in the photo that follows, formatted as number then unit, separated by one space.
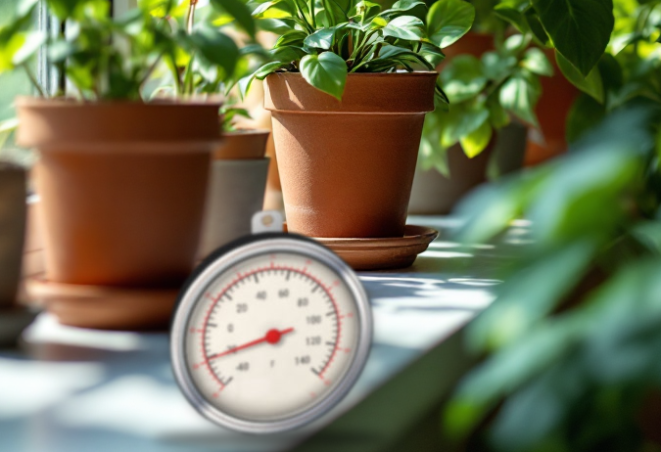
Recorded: -20 °F
